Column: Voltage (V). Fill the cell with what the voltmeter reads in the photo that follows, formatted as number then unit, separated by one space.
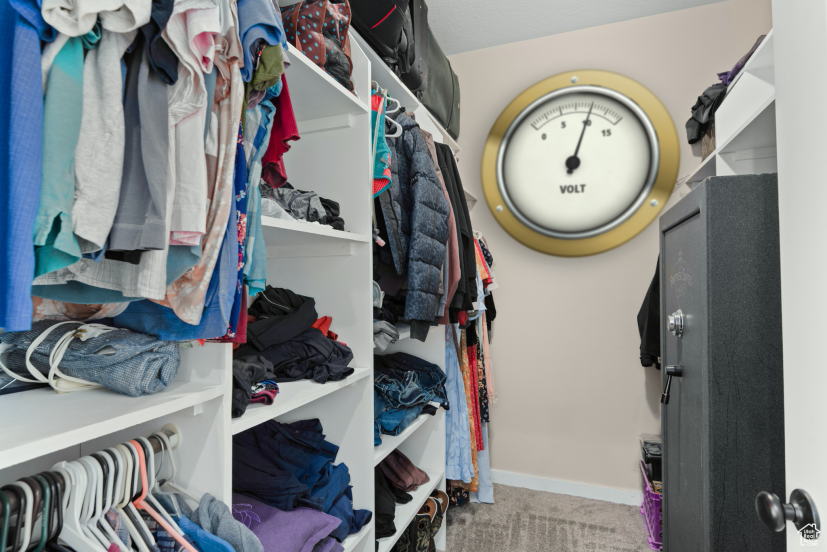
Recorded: 10 V
